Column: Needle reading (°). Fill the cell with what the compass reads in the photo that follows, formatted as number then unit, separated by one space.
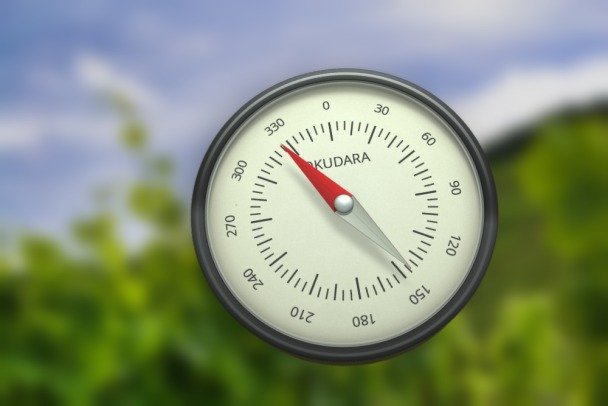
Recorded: 325 °
